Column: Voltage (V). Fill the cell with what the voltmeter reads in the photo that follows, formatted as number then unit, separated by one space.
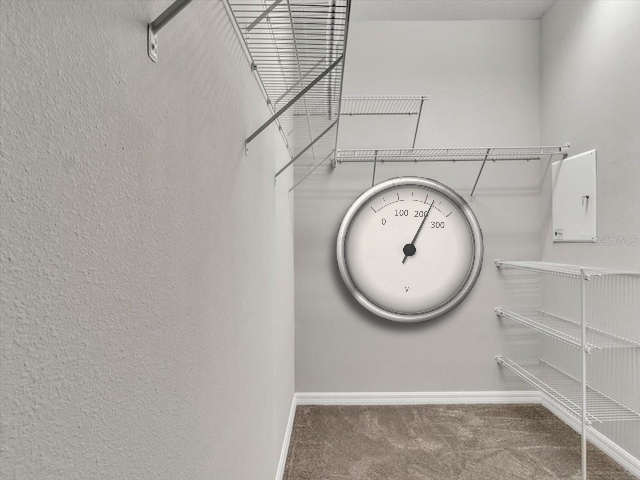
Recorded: 225 V
